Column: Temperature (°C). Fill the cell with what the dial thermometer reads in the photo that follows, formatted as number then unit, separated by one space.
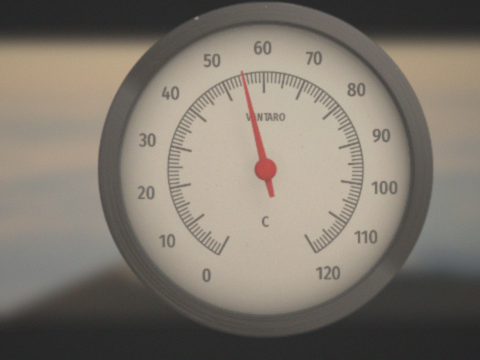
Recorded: 55 °C
